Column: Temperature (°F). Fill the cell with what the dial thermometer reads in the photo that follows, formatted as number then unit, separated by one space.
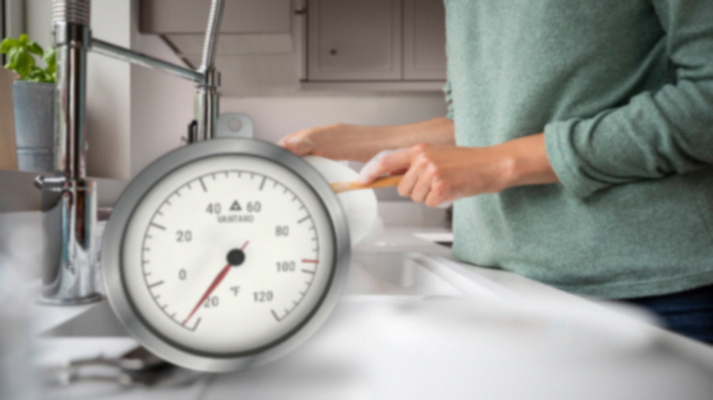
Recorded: -16 °F
